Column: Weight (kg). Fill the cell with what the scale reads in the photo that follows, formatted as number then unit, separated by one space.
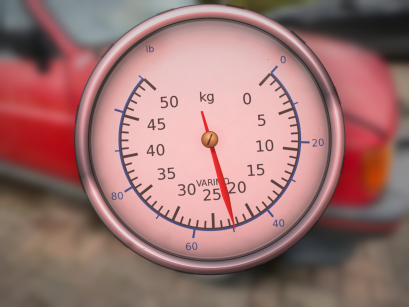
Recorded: 22.5 kg
